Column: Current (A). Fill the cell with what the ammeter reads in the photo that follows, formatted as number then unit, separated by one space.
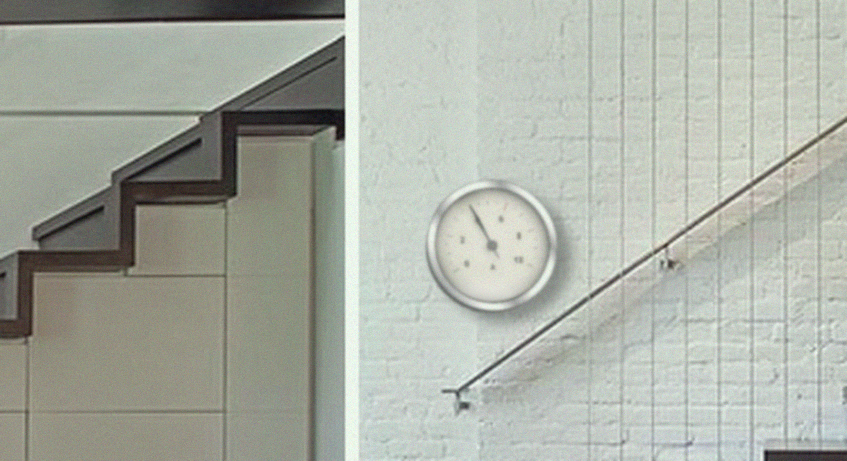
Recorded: 4 A
